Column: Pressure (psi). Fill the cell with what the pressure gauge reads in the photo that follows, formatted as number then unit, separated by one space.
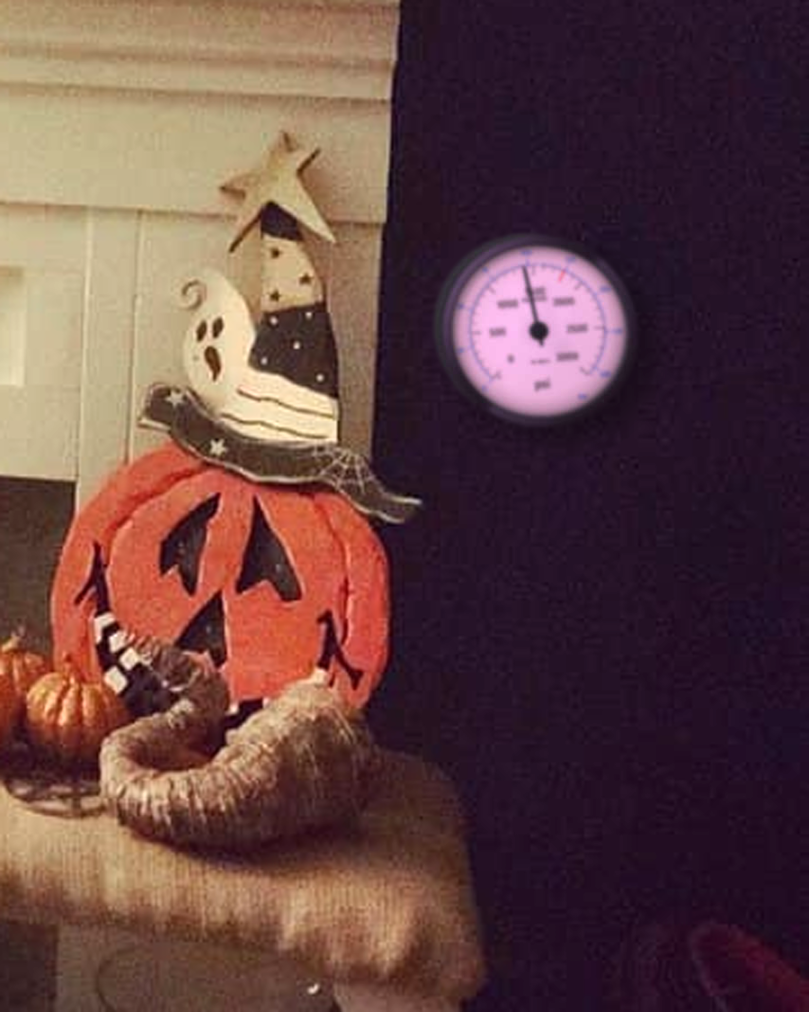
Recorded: 1400 psi
